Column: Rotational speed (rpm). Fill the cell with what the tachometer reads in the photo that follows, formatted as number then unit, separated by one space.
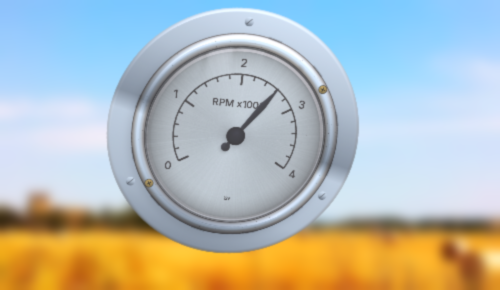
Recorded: 2600 rpm
